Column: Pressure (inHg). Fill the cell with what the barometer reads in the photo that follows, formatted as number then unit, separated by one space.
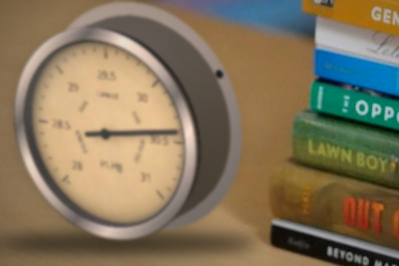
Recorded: 30.4 inHg
